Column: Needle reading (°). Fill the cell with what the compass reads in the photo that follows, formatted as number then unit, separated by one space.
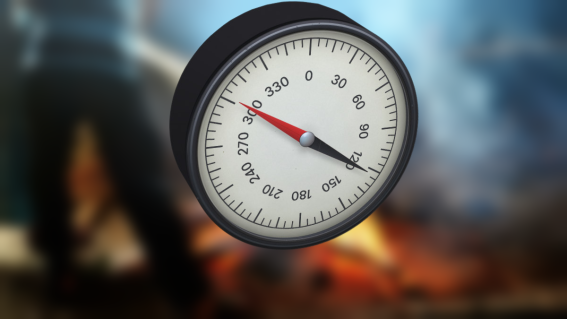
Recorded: 302.5 °
